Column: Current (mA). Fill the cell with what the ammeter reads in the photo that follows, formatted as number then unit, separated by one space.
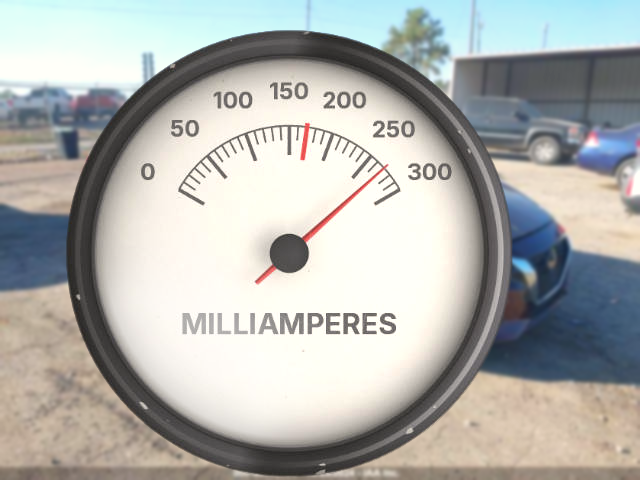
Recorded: 270 mA
